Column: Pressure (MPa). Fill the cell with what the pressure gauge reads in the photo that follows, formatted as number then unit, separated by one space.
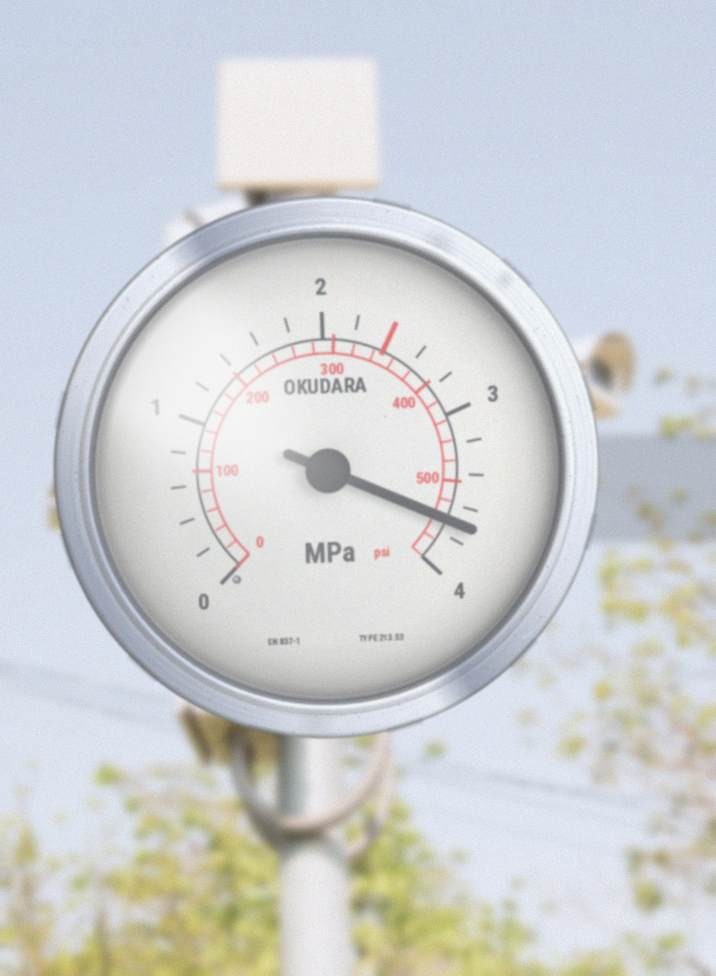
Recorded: 3.7 MPa
